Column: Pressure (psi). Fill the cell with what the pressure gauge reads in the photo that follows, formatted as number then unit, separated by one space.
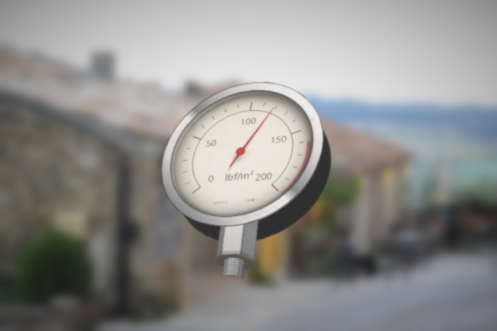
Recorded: 120 psi
